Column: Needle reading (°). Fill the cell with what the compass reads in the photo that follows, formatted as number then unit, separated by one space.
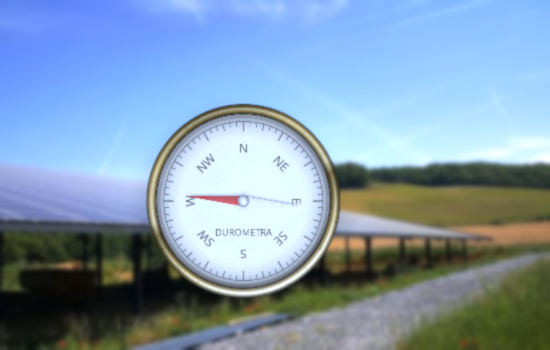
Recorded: 275 °
